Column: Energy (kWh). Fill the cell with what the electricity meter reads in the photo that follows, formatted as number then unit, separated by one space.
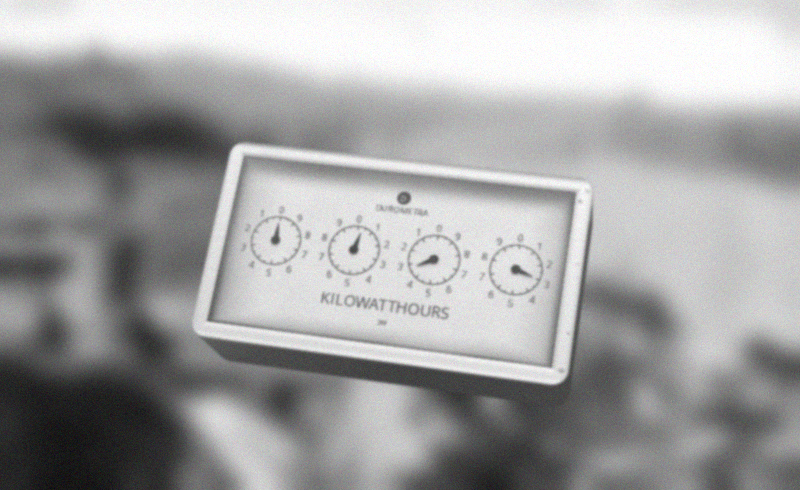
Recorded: 33 kWh
